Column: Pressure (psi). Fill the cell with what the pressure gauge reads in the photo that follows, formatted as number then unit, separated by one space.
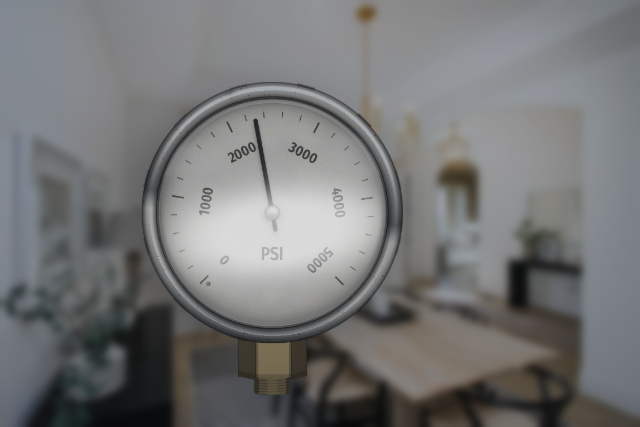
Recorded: 2300 psi
